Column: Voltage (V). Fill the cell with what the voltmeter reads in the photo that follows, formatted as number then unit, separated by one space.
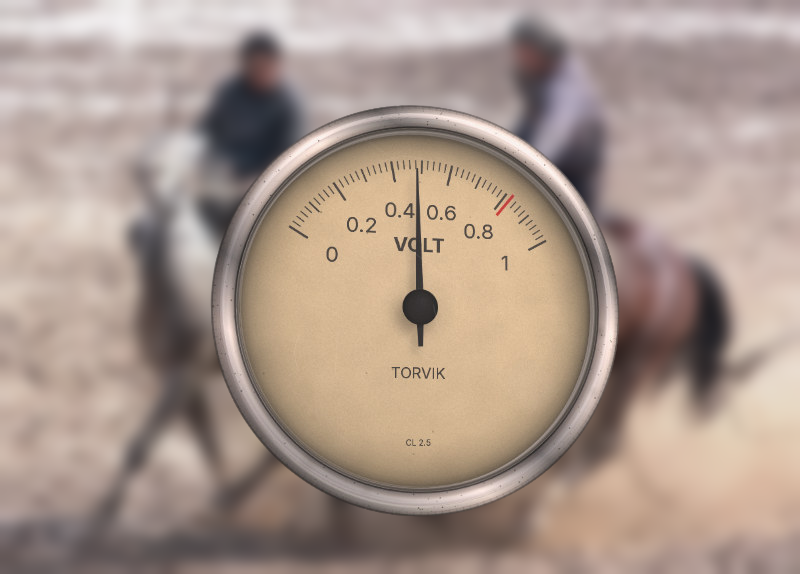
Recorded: 0.48 V
